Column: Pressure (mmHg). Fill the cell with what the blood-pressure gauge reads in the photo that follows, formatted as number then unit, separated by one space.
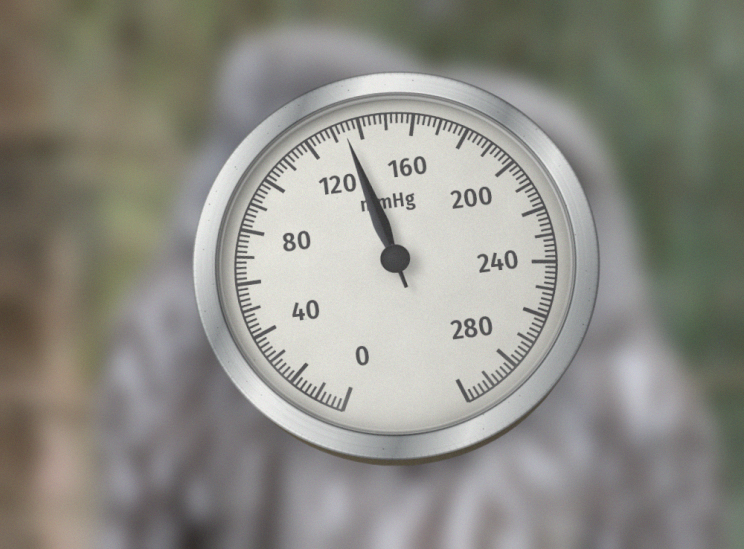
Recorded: 134 mmHg
